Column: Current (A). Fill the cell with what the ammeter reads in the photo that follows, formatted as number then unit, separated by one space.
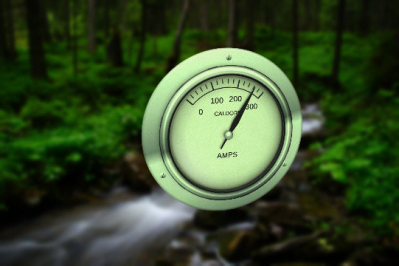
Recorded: 260 A
